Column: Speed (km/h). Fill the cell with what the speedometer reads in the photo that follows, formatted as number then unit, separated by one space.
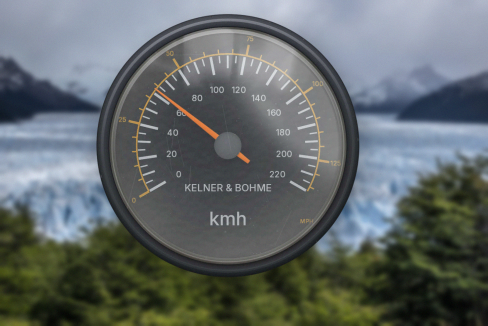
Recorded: 62.5 km/h
